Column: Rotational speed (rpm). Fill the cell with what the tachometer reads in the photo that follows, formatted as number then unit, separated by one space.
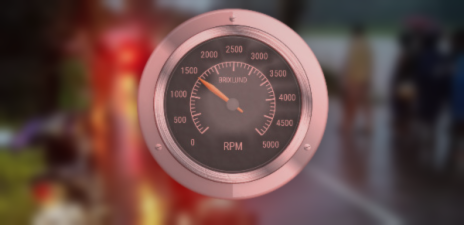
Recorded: 1500 rpm
